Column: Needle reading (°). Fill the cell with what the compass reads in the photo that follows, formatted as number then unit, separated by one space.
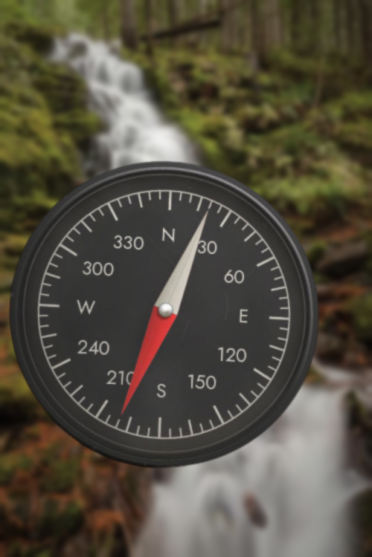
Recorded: 200 °
